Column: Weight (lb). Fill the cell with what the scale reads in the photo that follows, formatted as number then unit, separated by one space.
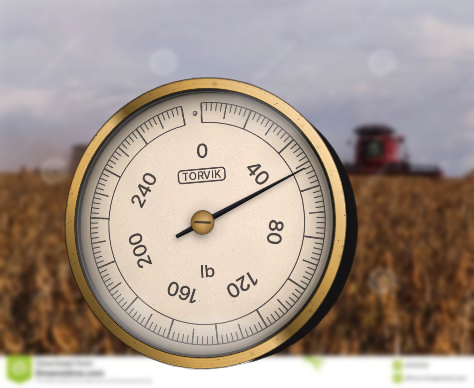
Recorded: 52 lb
